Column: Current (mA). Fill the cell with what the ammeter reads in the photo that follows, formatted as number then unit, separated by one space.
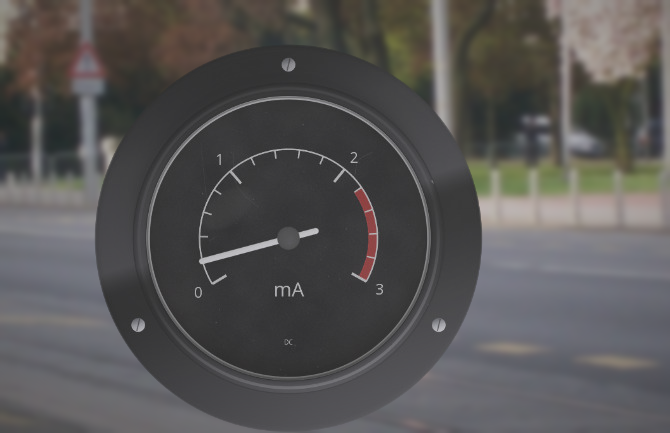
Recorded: 0.2 mA
